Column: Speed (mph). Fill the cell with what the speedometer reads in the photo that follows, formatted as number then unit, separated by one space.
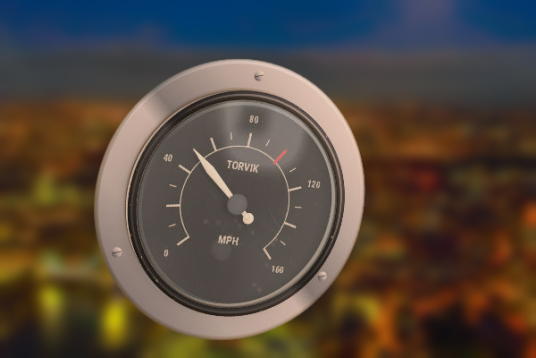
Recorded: 50 mph
